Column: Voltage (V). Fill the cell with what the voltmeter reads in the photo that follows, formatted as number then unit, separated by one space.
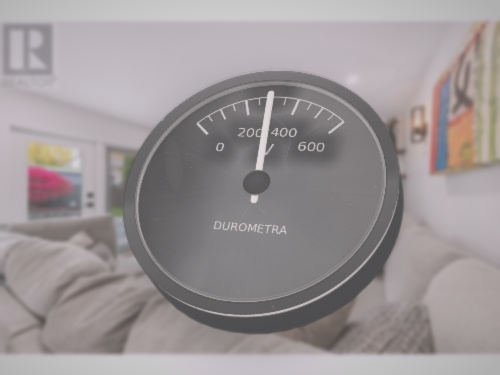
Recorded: 300 V
